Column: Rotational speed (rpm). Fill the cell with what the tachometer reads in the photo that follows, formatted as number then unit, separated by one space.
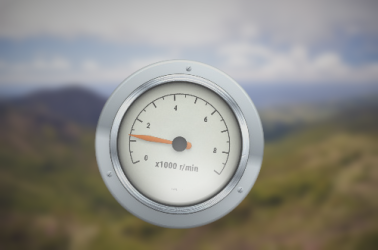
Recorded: 1250 rpm
